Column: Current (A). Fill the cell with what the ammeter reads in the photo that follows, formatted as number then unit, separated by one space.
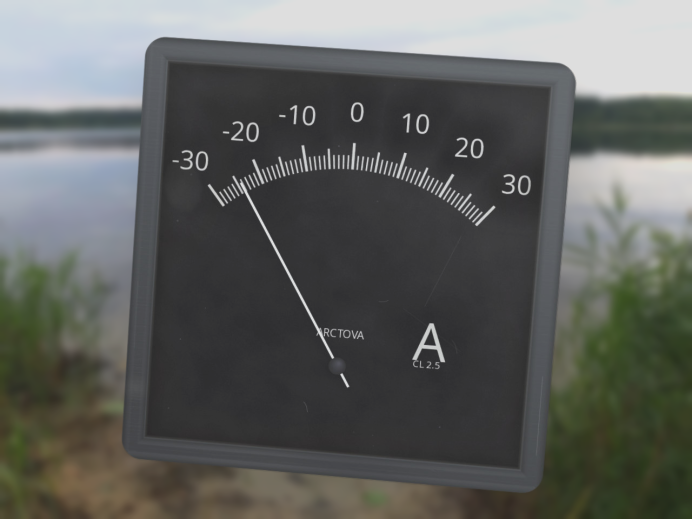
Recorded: -24 A
